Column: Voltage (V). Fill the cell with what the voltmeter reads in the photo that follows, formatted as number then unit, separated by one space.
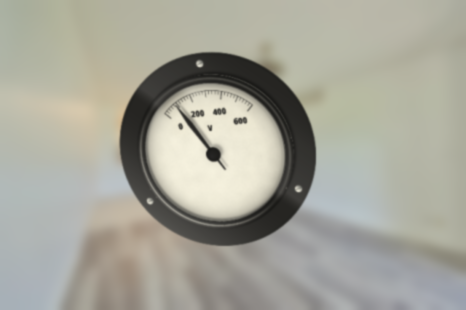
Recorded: 100 V
